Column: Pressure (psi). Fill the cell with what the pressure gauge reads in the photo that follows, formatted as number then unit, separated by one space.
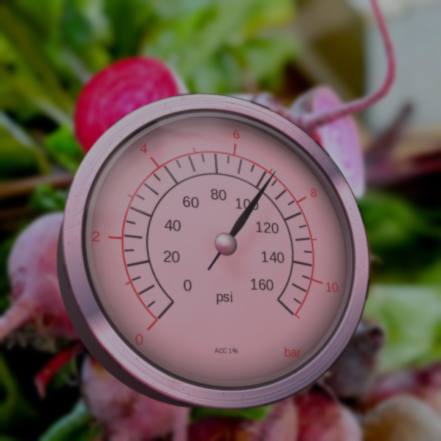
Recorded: 102.5 psi
